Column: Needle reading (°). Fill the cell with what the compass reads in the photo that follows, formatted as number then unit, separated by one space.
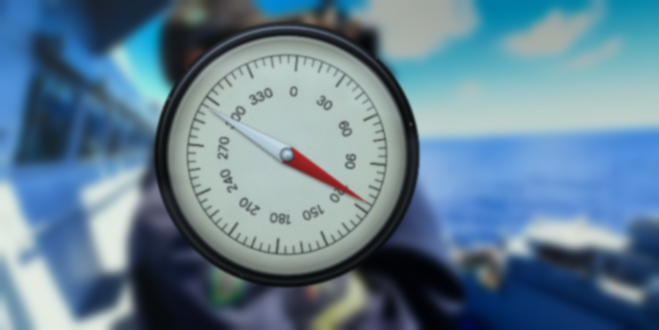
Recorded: 115 °
